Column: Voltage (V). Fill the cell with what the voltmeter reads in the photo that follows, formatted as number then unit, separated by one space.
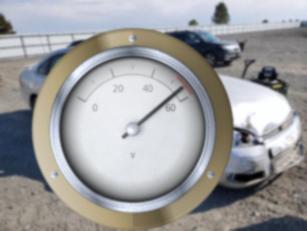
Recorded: 55 V
